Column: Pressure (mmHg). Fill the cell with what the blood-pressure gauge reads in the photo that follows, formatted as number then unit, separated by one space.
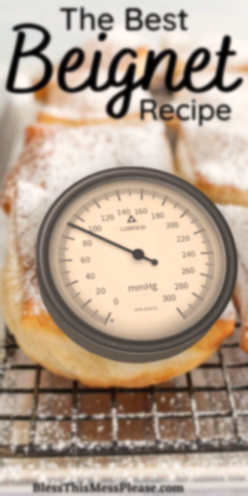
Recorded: 90 mmHg
